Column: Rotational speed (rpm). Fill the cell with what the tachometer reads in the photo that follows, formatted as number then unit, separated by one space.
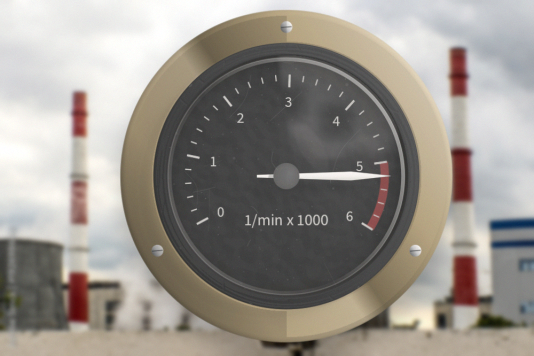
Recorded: 5200 rpm
